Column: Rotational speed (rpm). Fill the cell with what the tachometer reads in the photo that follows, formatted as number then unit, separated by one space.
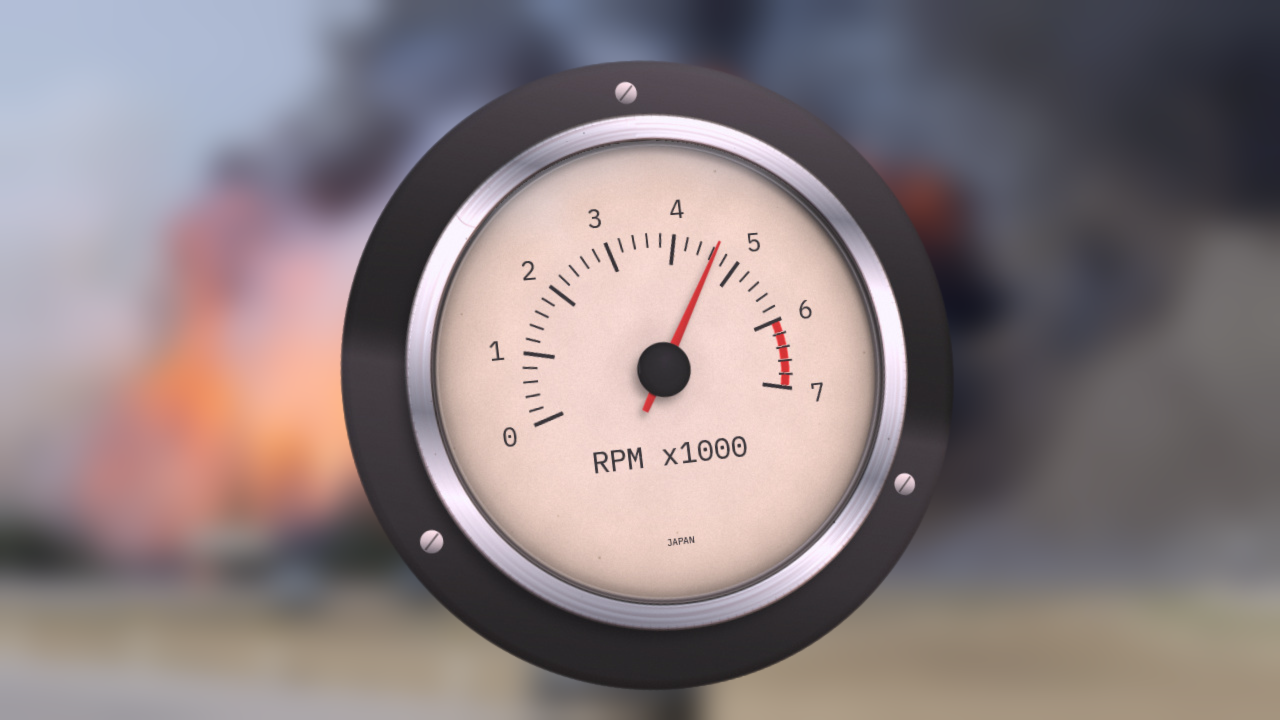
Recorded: 4600 rpm
